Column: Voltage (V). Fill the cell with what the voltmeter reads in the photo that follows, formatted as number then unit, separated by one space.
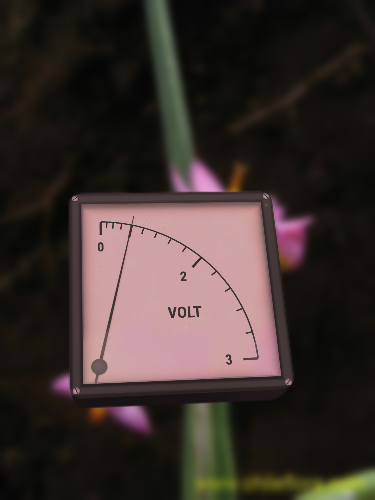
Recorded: 1 V
